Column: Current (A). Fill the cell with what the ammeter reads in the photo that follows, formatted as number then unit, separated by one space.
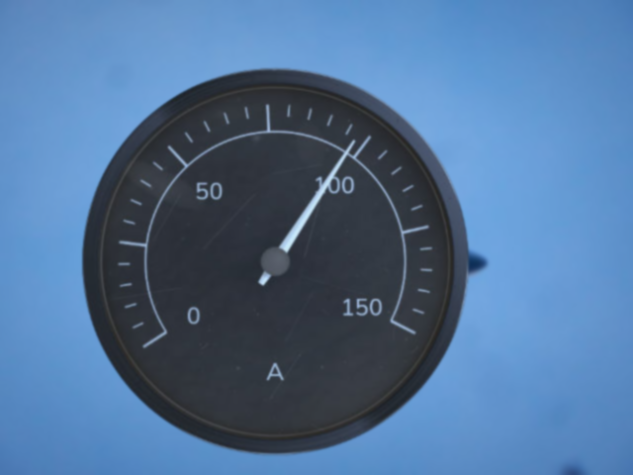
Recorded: 97.5 A
